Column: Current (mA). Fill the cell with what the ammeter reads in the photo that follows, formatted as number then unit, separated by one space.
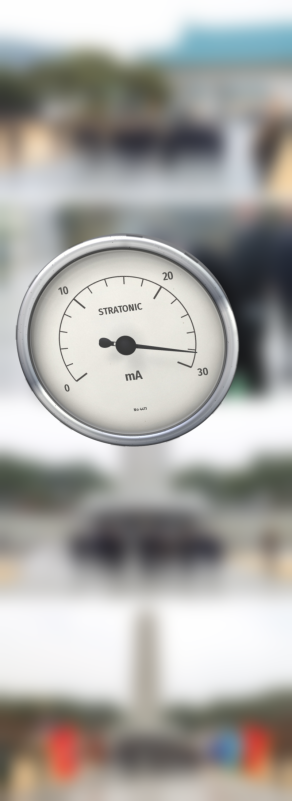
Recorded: 28 mA
